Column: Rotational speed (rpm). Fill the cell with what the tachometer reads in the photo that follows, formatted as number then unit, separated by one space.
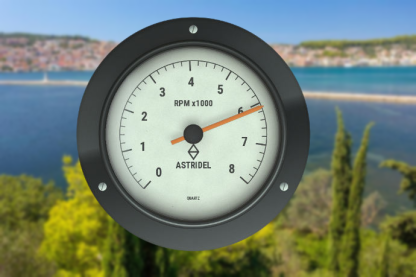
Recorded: 6100 rpm
